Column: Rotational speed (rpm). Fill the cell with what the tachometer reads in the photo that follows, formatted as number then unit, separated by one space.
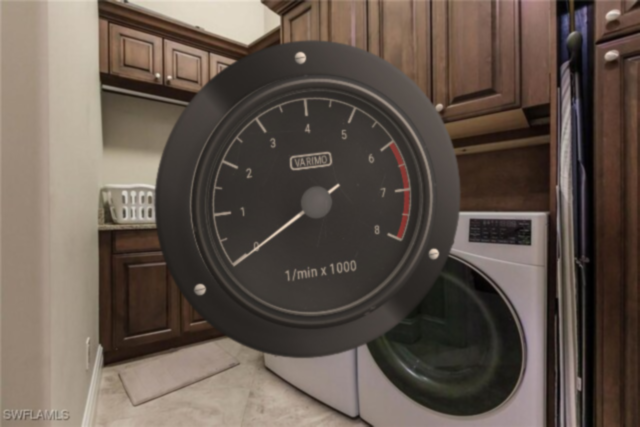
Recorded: 0 rpm
